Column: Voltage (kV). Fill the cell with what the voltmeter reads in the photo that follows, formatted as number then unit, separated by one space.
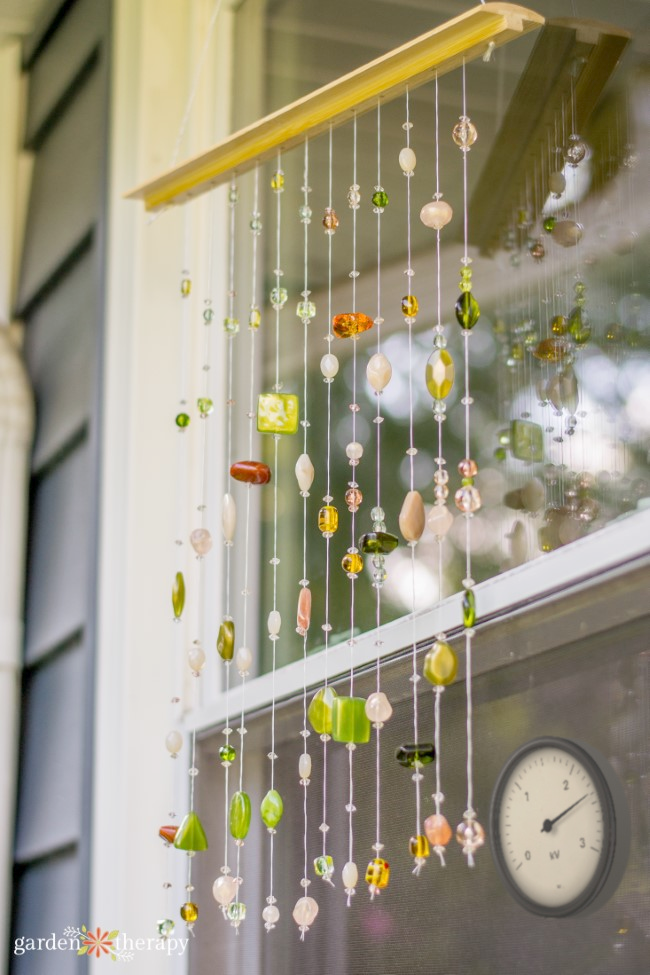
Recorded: 2.4 kV
